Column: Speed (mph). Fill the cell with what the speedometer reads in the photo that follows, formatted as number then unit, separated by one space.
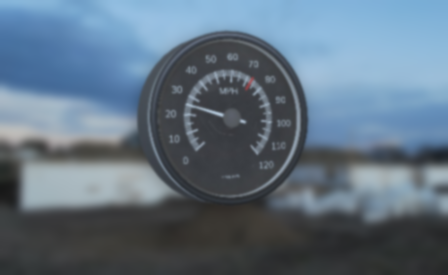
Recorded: 25 mph
